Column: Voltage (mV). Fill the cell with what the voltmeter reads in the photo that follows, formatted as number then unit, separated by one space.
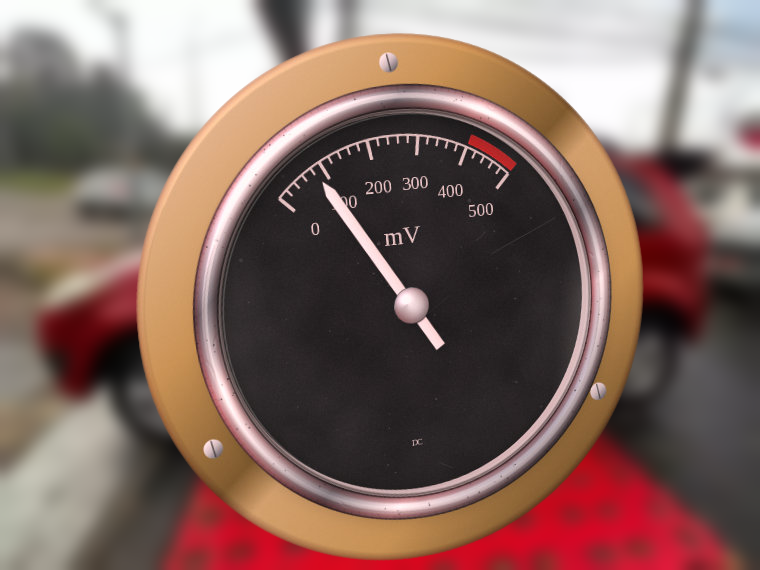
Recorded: 80 mV
